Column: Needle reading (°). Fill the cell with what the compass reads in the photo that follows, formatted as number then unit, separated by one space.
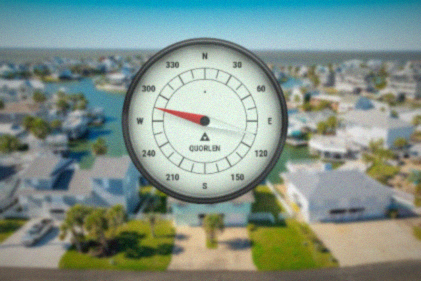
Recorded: 285 °
